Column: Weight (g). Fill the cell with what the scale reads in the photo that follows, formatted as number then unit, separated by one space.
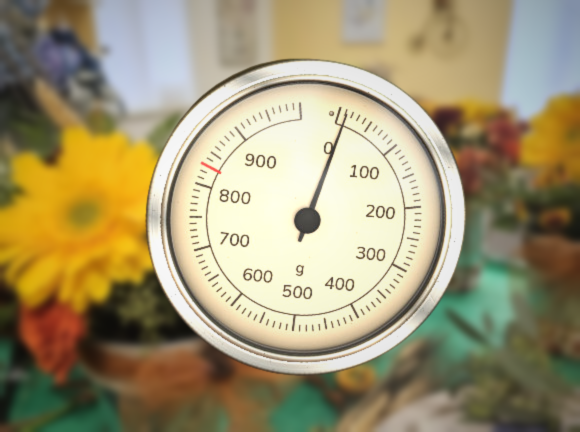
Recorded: 10 g
